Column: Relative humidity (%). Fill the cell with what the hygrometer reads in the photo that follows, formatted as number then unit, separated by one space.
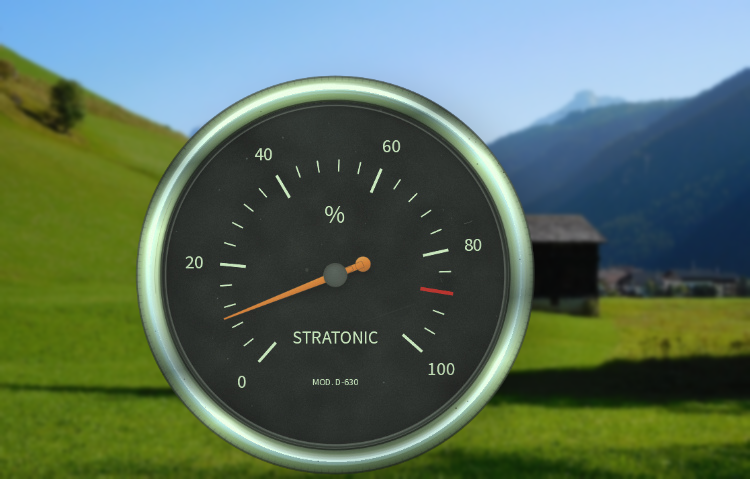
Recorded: 10 %
